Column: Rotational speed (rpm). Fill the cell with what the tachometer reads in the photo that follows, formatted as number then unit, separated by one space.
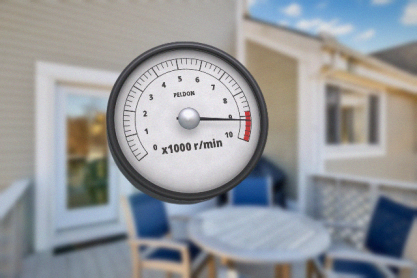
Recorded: 9200 rpm
